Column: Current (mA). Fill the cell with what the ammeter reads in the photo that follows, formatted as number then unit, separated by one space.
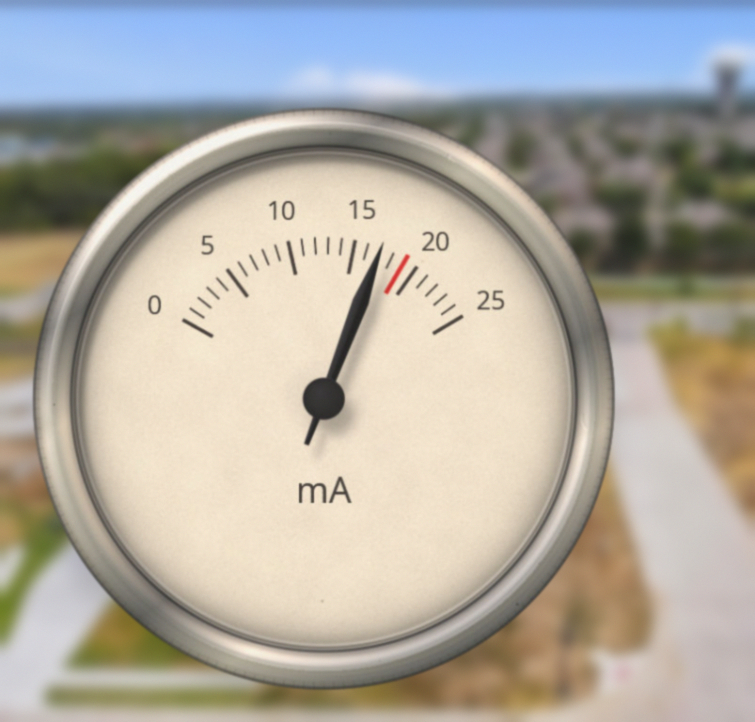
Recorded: 17 mA
